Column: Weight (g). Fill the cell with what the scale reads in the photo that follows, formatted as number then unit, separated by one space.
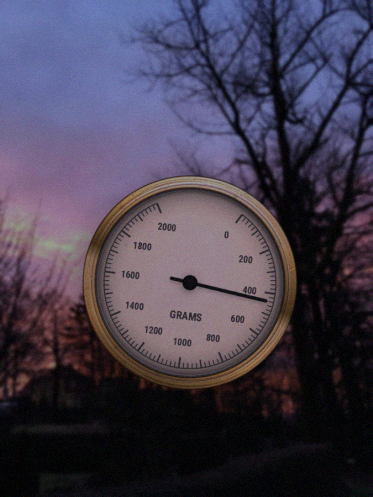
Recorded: 440 g
